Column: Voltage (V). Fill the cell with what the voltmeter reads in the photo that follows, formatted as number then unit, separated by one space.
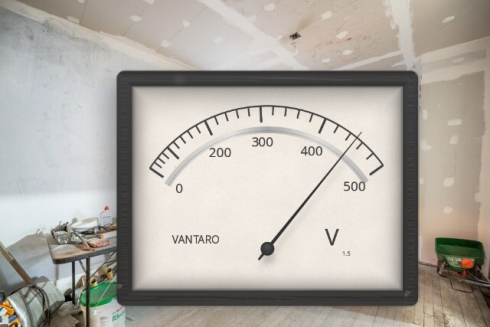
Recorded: 450 V
